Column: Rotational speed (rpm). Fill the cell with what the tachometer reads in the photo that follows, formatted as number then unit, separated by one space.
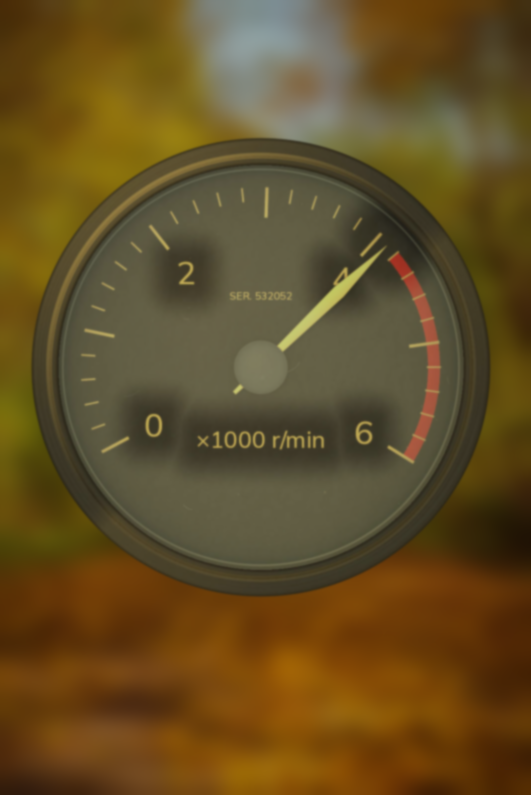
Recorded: 4100 rpm
